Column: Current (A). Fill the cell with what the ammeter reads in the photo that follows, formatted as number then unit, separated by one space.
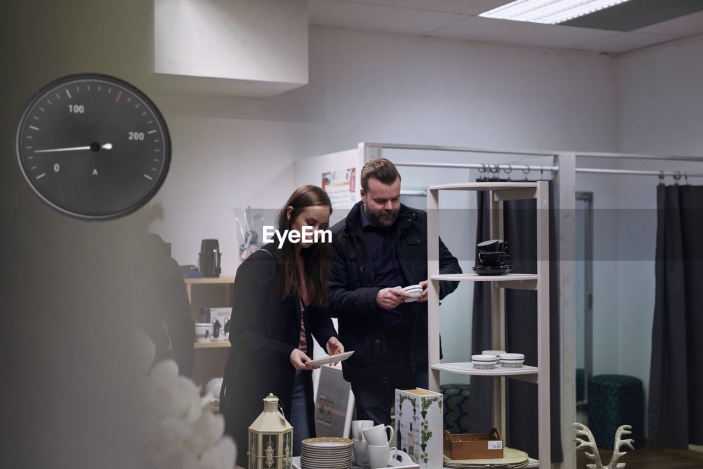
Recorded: 25 A
